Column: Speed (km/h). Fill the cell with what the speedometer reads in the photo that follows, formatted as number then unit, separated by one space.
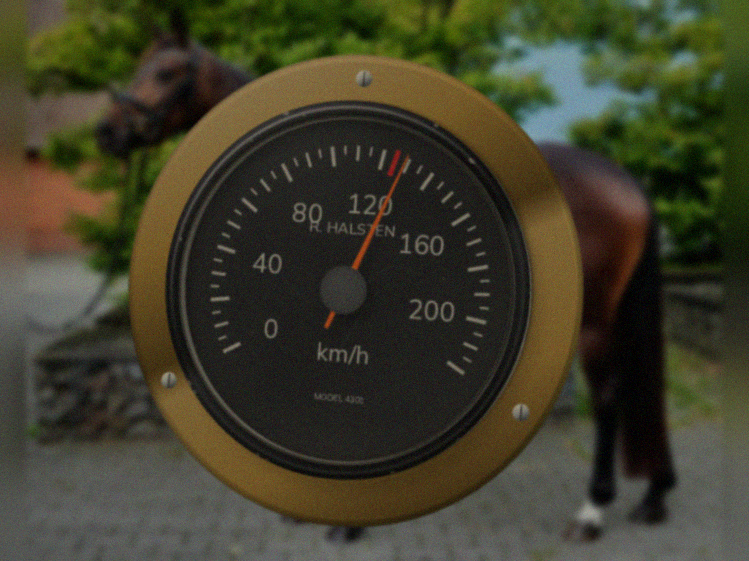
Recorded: 130 km/h
